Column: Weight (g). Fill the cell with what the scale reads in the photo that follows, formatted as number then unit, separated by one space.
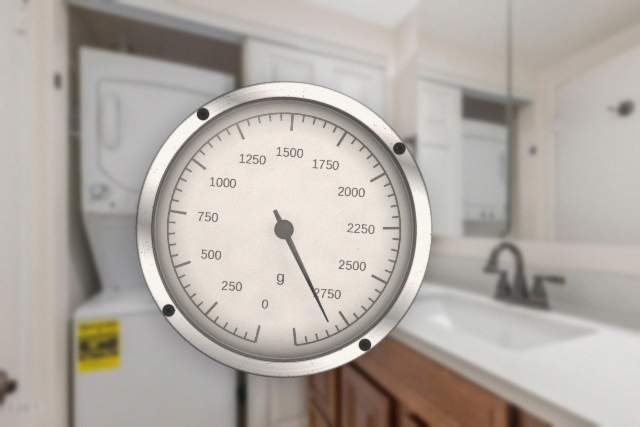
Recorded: 2825 g
